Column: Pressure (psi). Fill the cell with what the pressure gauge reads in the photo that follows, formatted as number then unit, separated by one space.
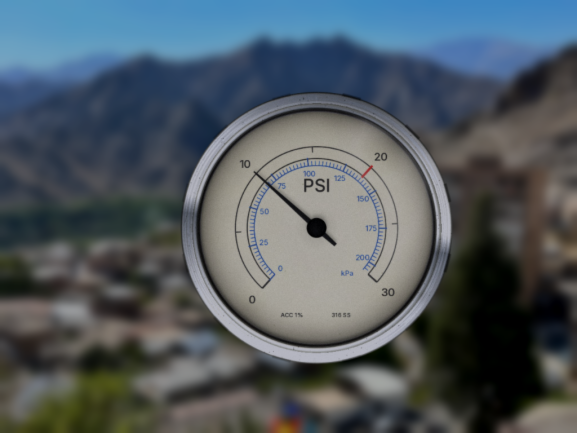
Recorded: 10 psi
